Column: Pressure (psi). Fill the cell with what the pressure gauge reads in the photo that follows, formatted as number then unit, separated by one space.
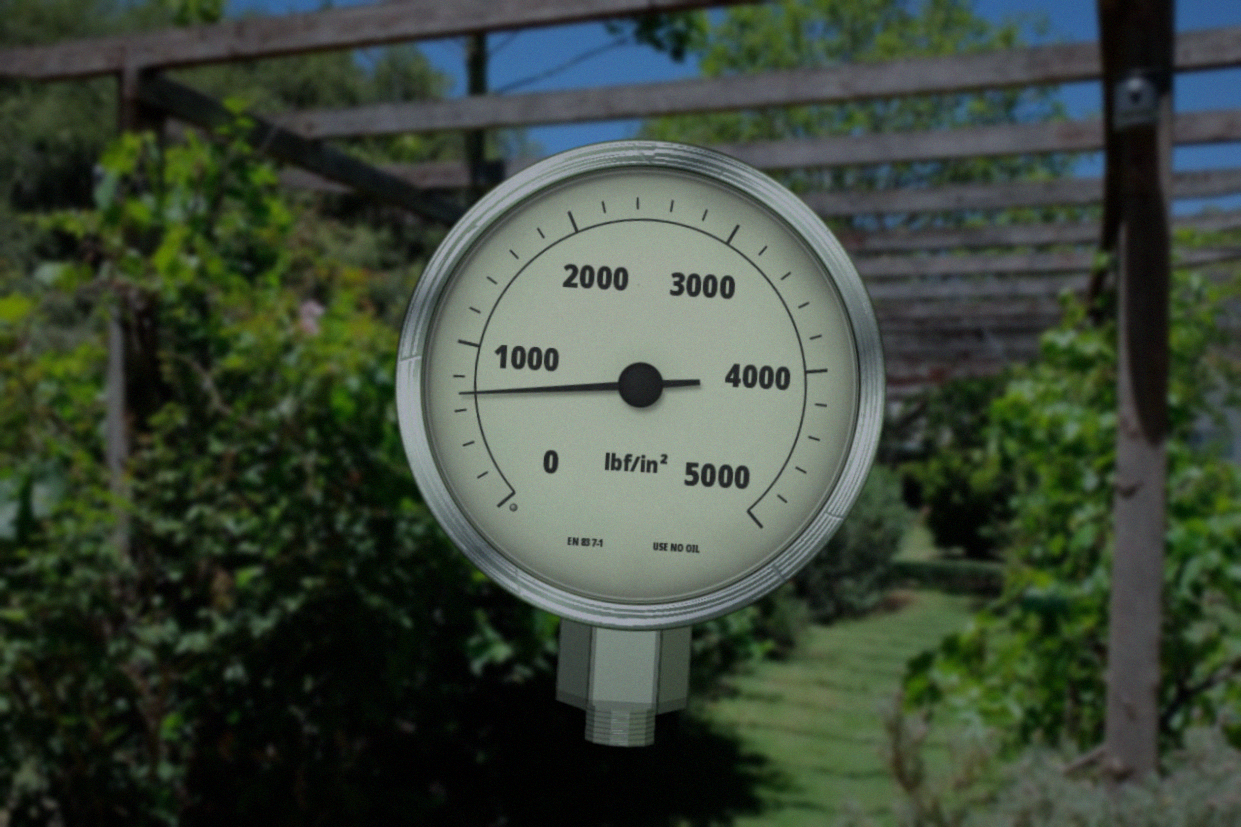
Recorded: 700 psi
